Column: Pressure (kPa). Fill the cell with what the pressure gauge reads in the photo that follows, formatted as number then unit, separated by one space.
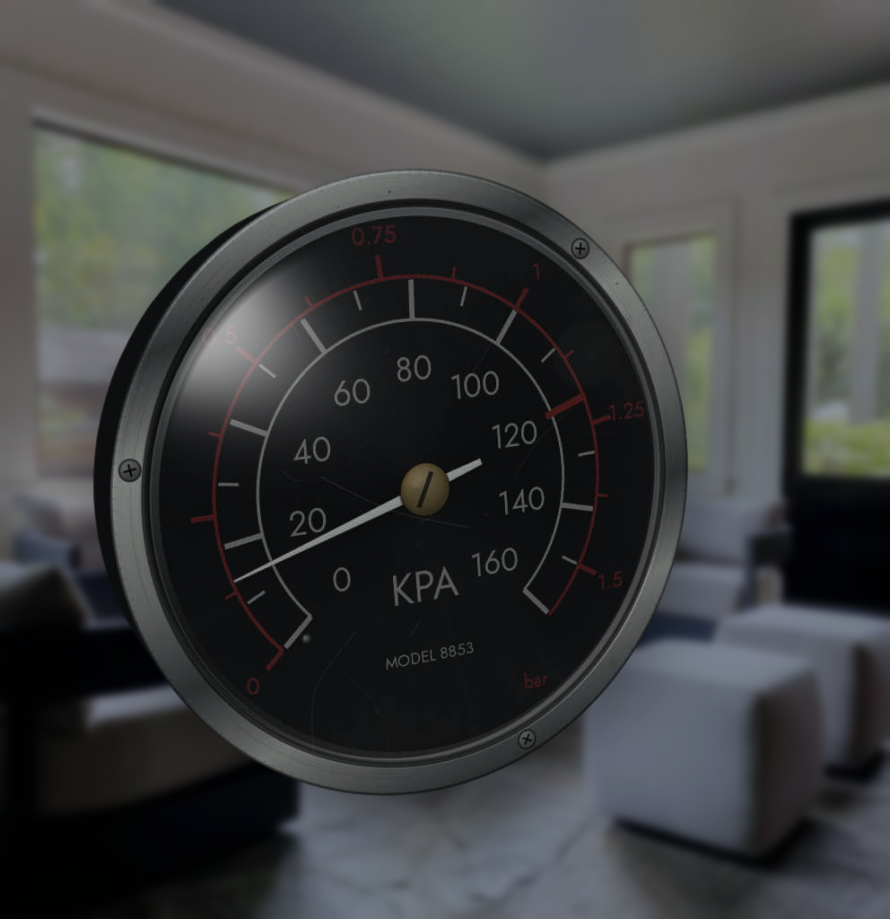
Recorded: 15 kPa
